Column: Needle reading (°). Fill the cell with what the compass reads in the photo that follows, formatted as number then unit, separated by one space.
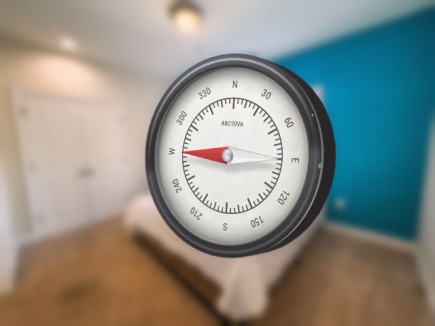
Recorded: 270 °
